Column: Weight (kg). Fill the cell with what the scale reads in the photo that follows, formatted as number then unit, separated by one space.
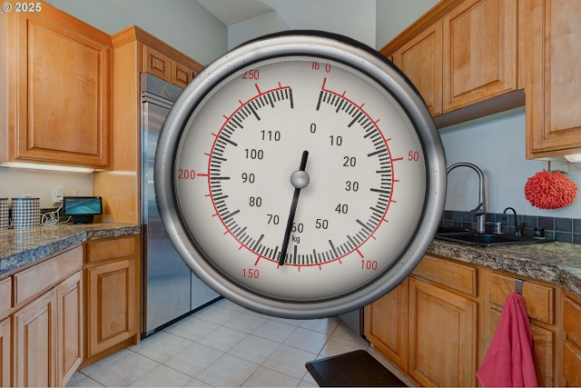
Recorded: 63 kg
